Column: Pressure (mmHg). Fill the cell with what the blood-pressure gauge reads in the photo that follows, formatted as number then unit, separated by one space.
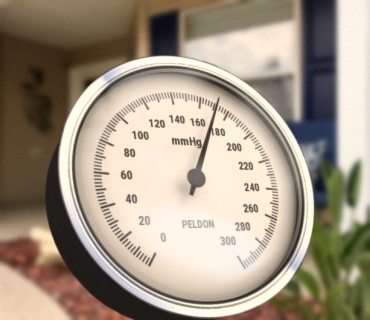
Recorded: 170 mmHg
